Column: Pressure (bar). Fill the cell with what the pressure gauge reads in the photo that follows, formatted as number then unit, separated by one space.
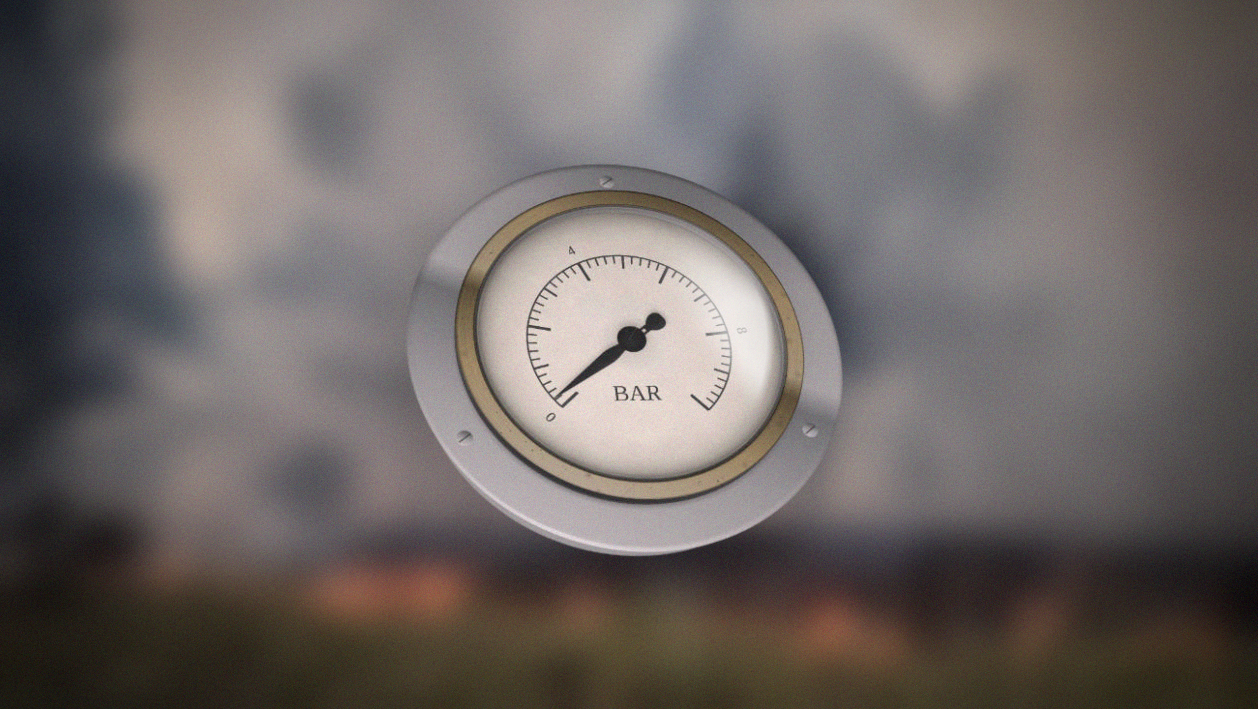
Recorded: 0.2 bar
